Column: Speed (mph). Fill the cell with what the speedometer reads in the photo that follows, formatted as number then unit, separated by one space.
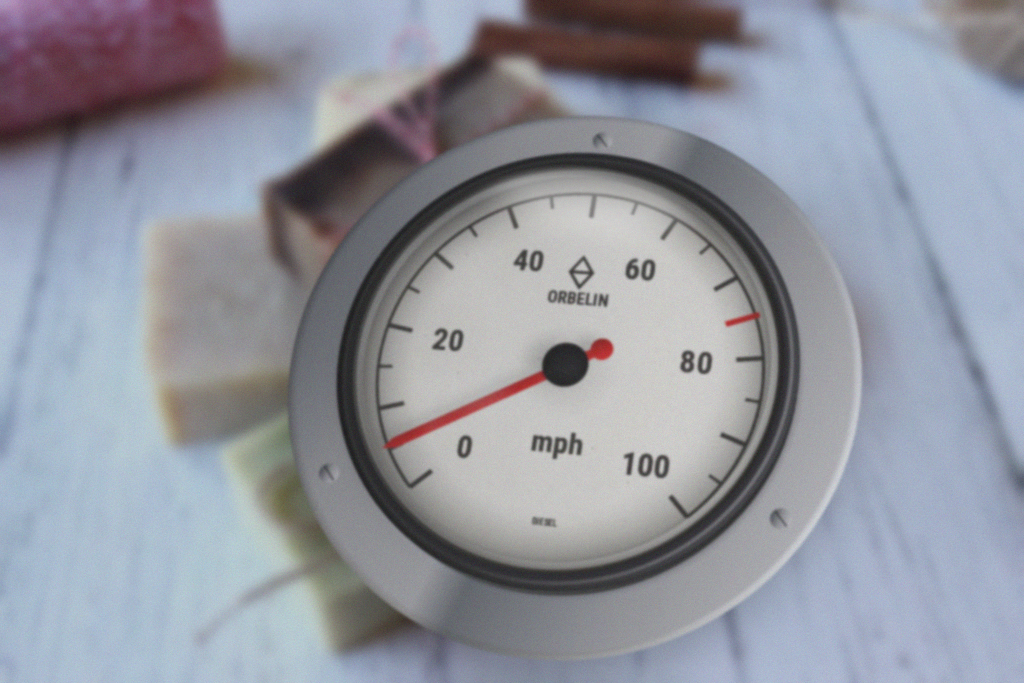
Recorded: 5 mph
